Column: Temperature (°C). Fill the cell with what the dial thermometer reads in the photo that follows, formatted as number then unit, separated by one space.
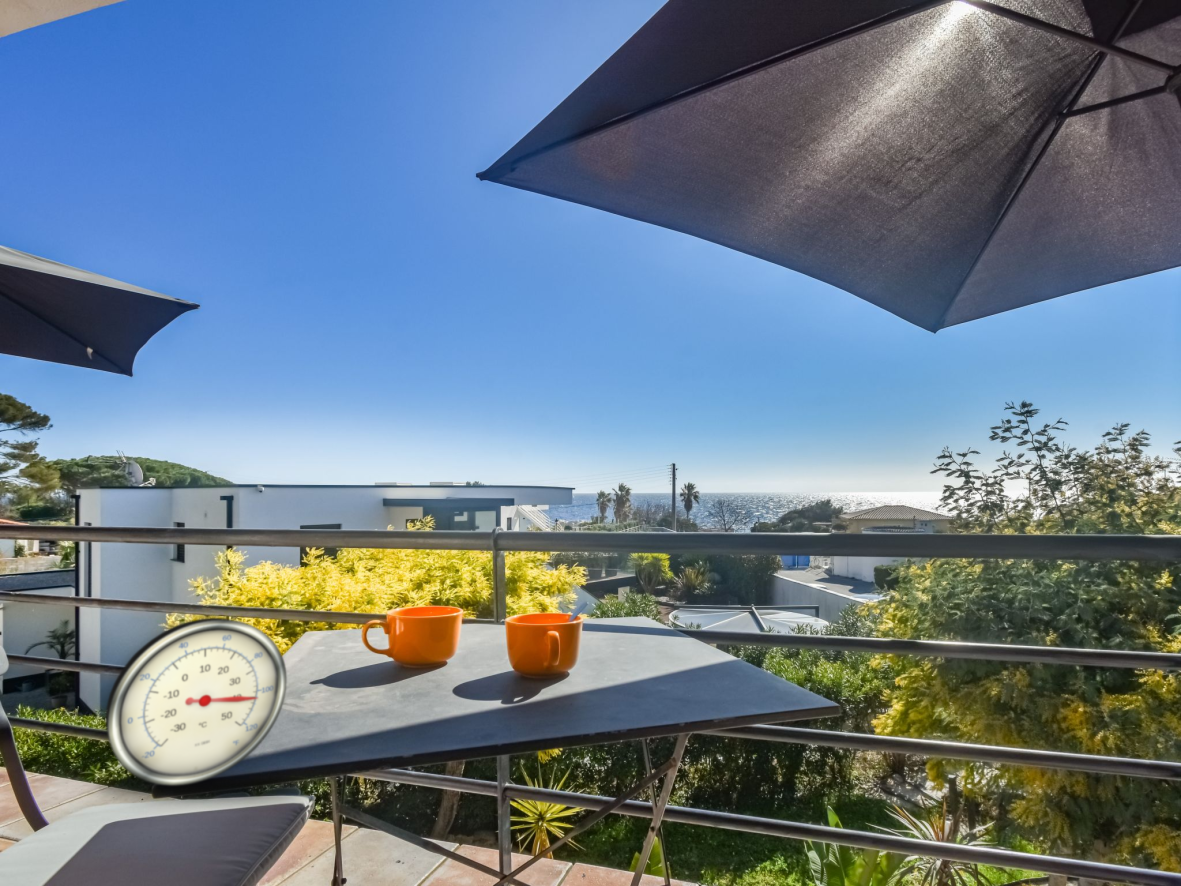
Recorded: 40 °C
